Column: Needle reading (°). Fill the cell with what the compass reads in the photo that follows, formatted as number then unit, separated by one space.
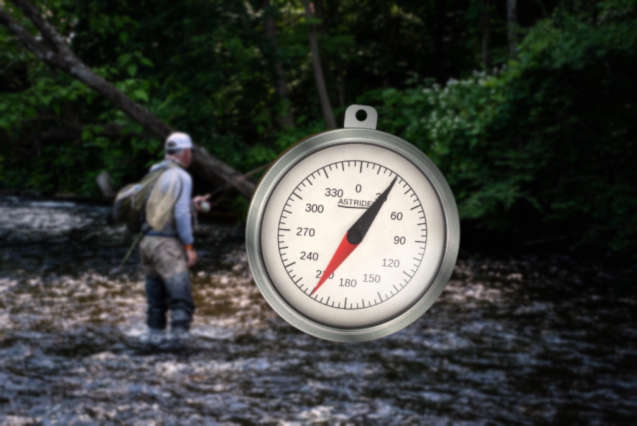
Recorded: 210 °
